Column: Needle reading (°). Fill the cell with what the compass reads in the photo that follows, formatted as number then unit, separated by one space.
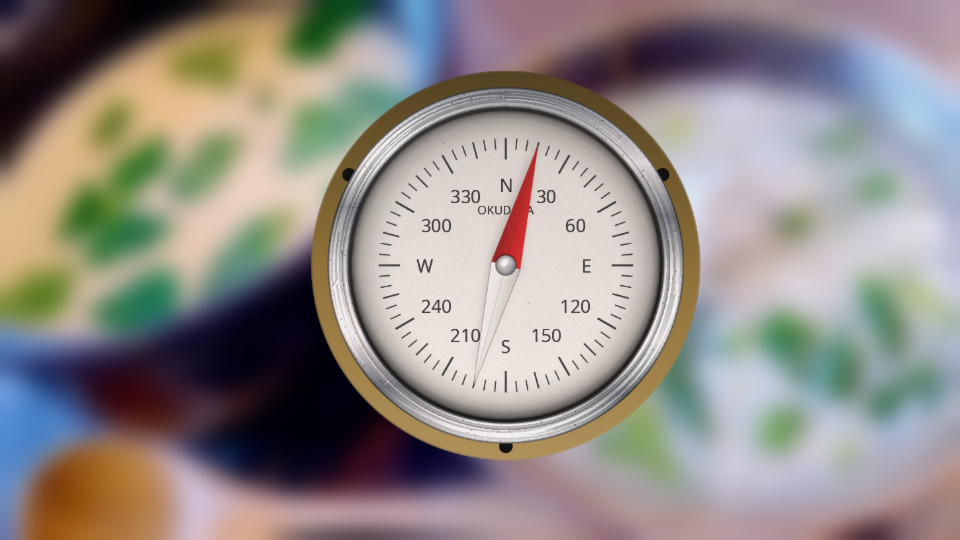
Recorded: 15 °
